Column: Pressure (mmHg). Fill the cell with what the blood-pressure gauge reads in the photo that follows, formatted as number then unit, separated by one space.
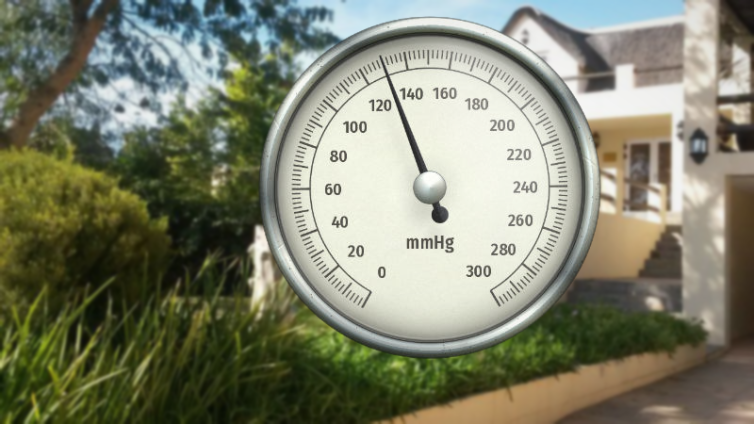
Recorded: 130 mmHg
